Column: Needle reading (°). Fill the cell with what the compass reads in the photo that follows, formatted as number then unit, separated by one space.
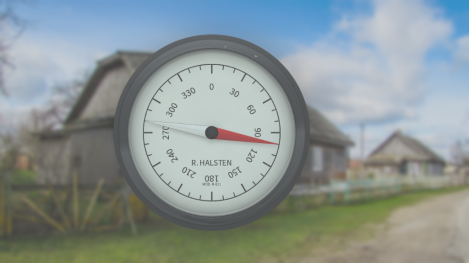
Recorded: 100 °
